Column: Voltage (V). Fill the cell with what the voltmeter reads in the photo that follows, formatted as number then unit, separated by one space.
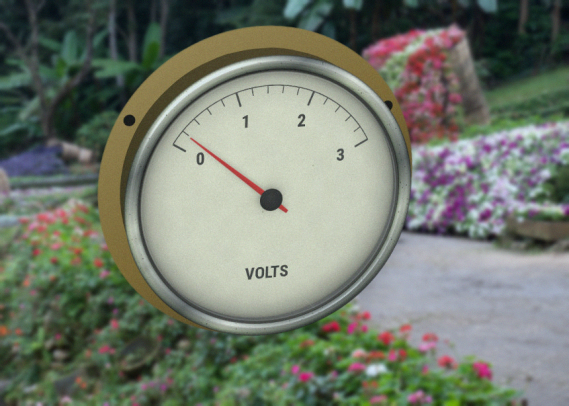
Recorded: 0.2 V
